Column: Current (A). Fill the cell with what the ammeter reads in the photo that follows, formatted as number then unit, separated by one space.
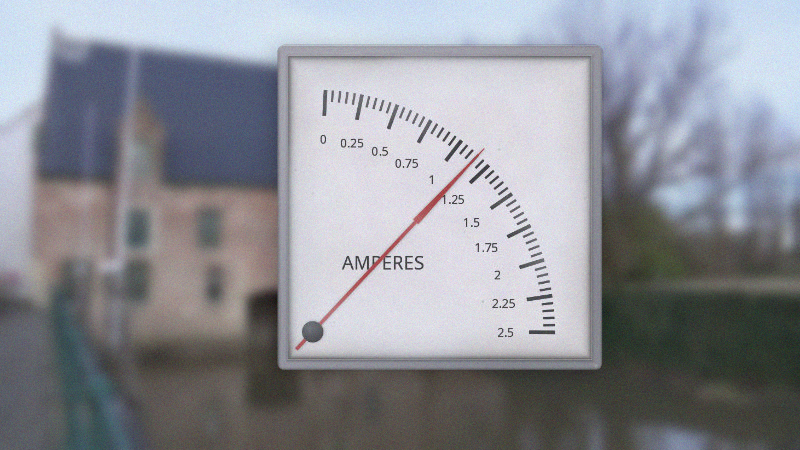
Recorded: 1.15 A
